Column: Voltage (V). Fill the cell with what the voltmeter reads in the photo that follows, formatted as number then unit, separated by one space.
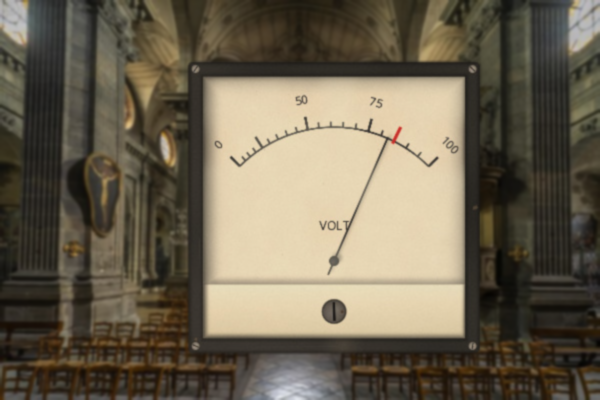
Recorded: 82.5 V
